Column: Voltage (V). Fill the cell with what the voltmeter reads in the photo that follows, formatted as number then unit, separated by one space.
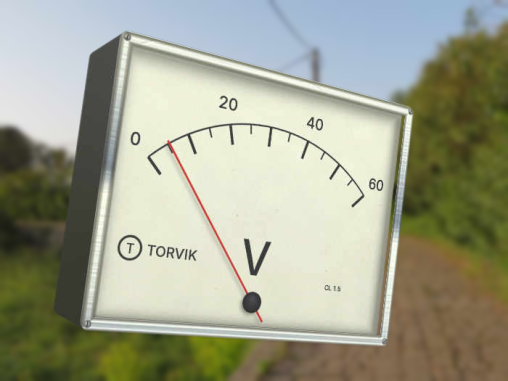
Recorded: 5 V
